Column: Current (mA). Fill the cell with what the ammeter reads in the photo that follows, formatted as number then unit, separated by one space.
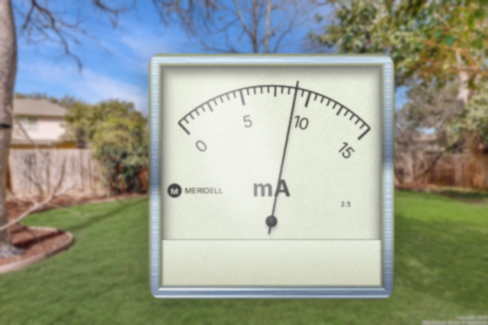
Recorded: 9 mA
